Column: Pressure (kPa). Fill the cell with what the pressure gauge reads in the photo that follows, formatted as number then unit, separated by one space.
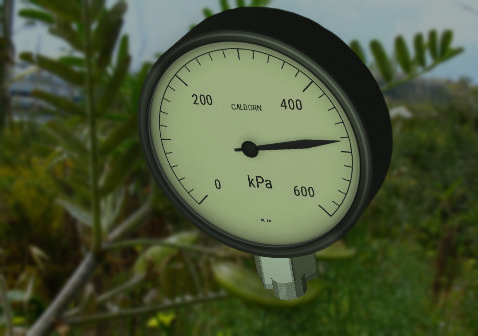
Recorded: 480 kPa
